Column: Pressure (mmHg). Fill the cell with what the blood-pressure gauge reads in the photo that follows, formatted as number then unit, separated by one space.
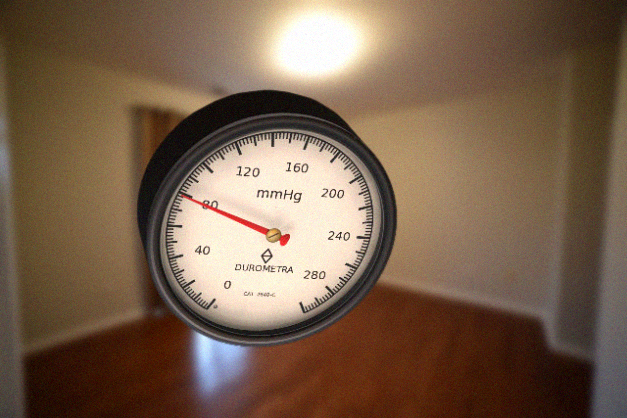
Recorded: 80 mmHg
